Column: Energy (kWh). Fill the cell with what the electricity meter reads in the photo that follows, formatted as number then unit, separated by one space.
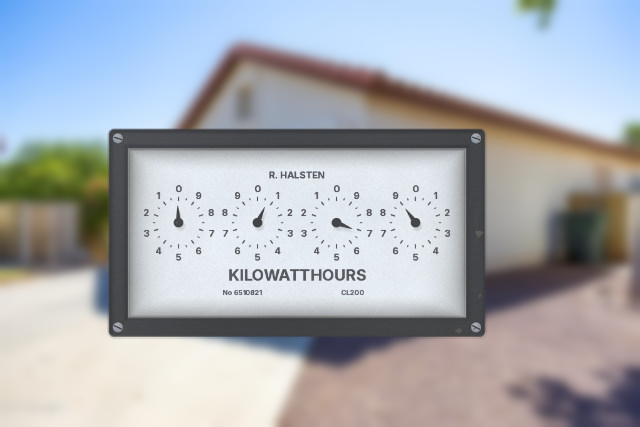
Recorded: 69 kWh
